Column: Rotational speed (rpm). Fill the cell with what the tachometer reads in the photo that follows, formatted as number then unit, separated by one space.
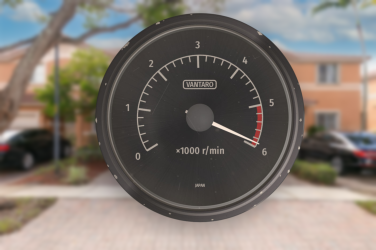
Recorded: 5900 rpm
